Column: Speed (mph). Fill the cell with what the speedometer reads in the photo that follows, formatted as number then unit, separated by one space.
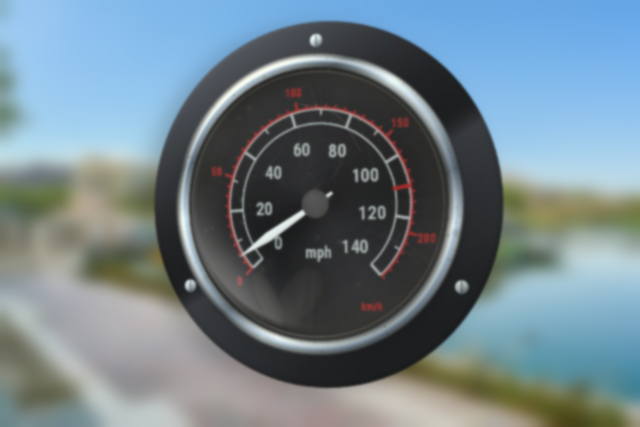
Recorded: 5 mph
